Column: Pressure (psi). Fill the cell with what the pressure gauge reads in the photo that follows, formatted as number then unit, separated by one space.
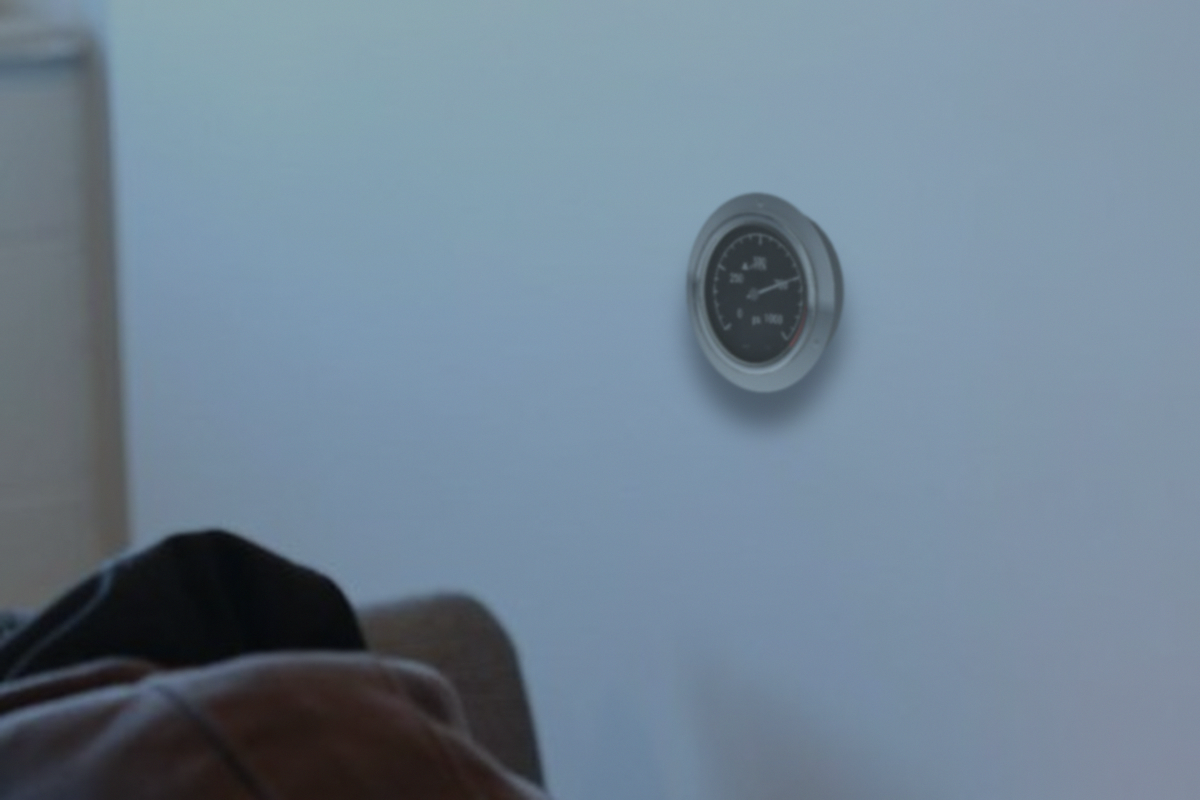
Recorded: 750 psi
